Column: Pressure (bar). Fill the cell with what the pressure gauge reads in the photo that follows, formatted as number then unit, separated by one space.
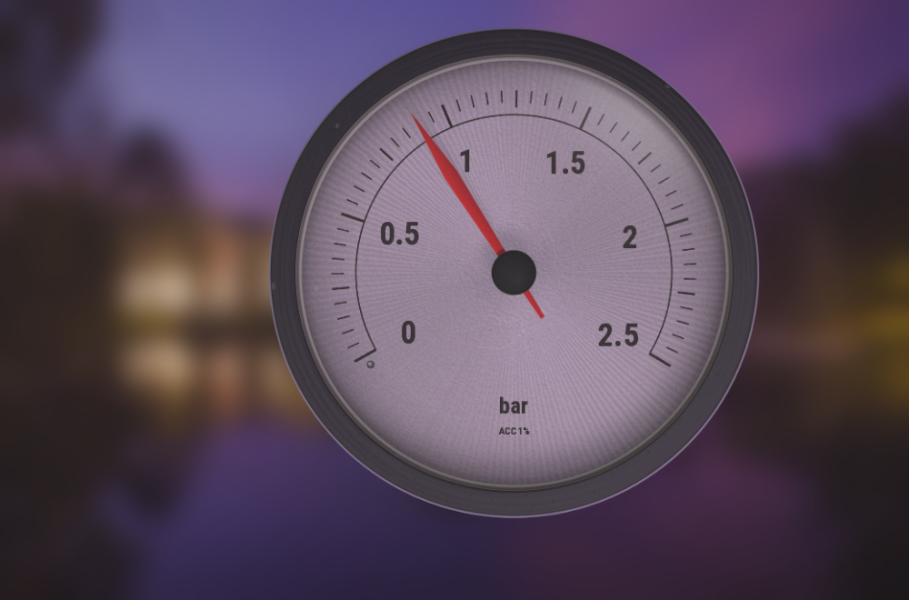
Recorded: 0.9 bar
